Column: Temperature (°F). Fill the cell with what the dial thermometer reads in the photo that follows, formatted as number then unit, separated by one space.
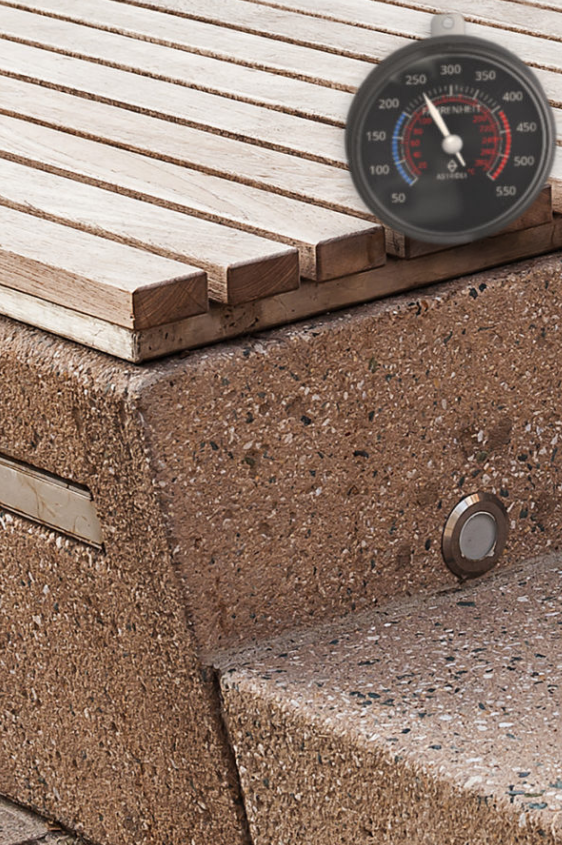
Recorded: 250 °F
